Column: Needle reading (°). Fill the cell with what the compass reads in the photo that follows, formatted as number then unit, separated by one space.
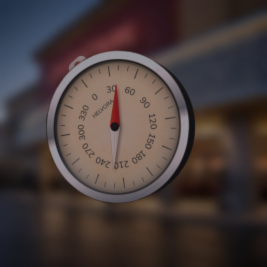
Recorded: 40 °
